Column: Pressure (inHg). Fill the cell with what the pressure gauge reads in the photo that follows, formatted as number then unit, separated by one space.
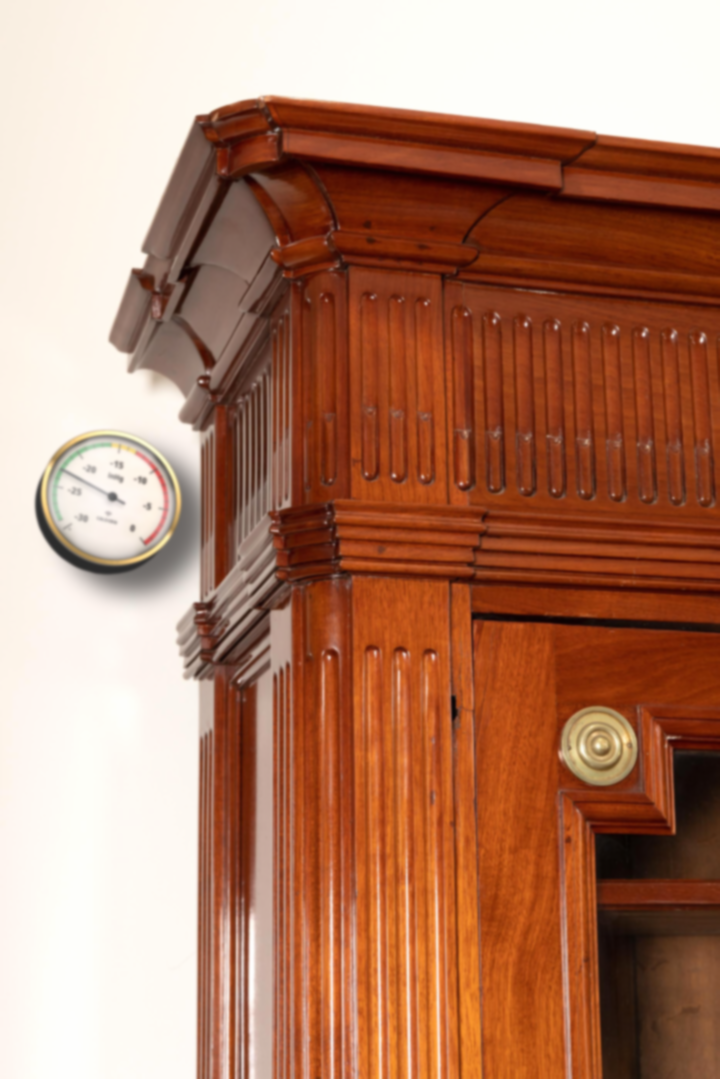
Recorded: -23 inHg
